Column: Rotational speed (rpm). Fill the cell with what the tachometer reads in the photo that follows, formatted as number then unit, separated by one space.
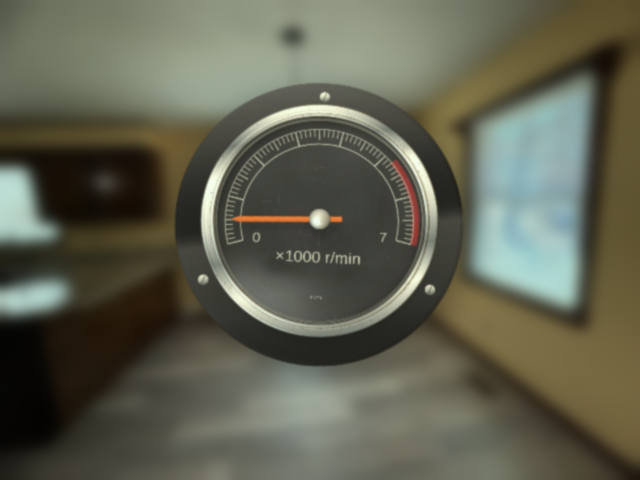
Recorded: 500 rpm
